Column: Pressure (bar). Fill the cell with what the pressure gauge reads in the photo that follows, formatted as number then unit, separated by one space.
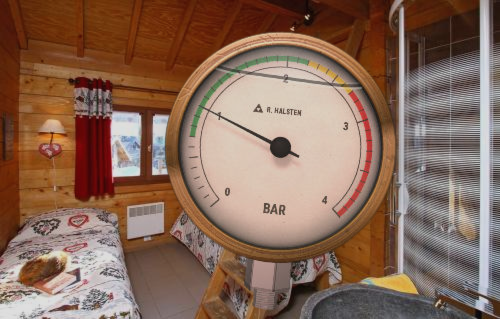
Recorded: 1 bar
